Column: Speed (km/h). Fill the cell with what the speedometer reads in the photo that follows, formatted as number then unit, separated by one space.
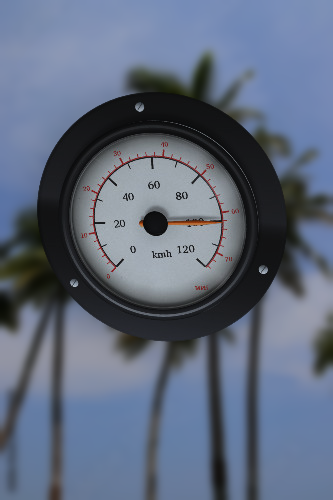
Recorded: 100 km/h
